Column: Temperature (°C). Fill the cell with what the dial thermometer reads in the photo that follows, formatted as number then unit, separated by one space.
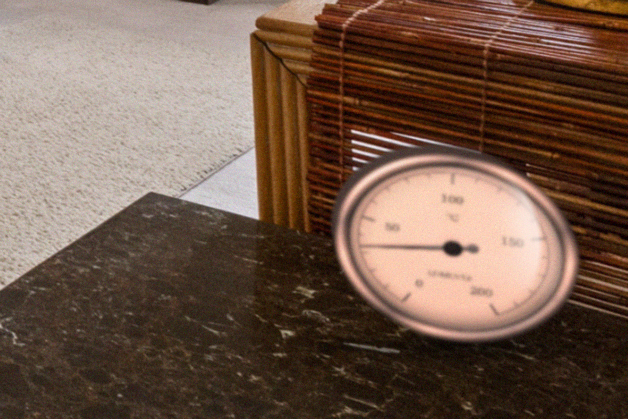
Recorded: 35 °C
